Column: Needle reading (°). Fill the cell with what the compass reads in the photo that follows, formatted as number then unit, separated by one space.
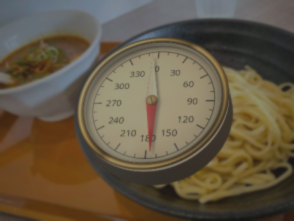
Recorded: 175 °
